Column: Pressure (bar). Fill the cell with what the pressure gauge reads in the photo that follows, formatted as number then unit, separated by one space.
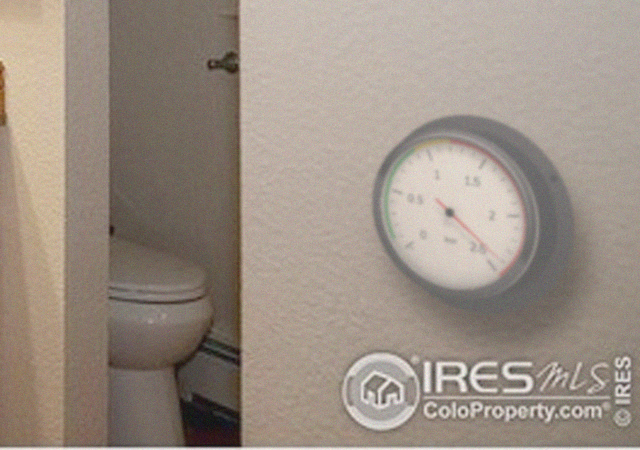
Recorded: 2.4 bar
